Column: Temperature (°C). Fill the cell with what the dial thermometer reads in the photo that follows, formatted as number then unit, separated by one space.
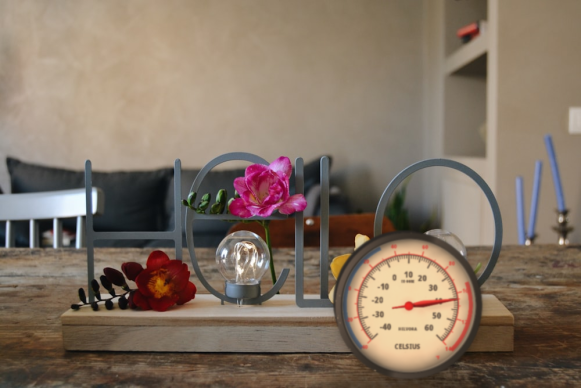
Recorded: 40 °C
